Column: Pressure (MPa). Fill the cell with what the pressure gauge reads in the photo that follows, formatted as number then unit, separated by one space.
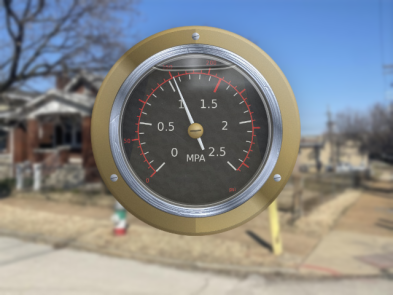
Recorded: 1.05 MPa
